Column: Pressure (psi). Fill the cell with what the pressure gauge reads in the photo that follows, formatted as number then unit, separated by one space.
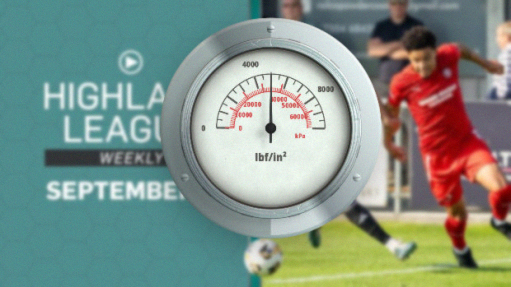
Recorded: 5000 psi
